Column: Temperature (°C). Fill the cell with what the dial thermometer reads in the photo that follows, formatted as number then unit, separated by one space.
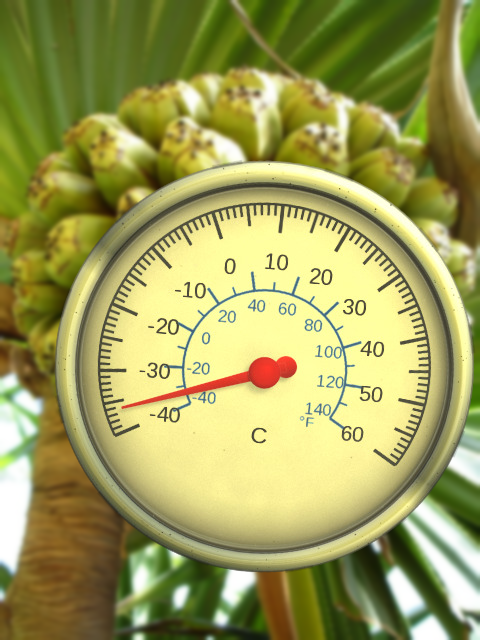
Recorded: -36 °C
